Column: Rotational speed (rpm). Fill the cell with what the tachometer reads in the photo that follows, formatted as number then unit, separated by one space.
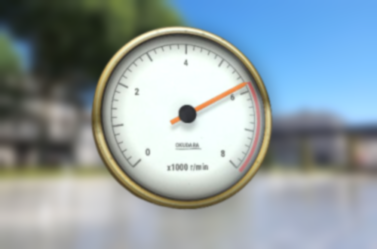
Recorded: 5800 rpm
